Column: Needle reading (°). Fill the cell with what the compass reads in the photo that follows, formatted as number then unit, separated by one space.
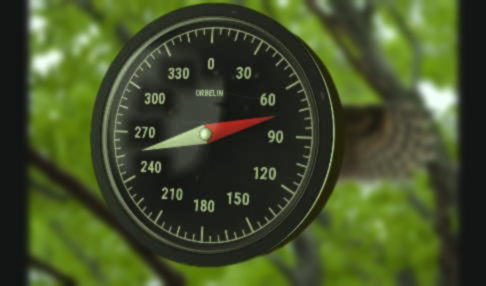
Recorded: 75 °
